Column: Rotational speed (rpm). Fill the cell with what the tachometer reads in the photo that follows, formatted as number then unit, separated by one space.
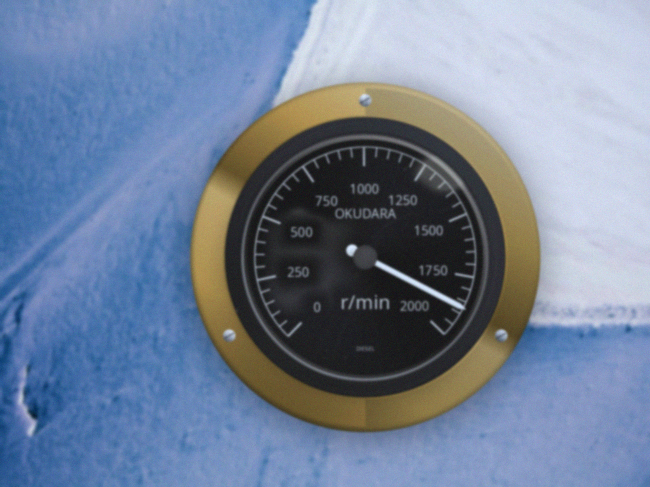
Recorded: 1875 rpm
